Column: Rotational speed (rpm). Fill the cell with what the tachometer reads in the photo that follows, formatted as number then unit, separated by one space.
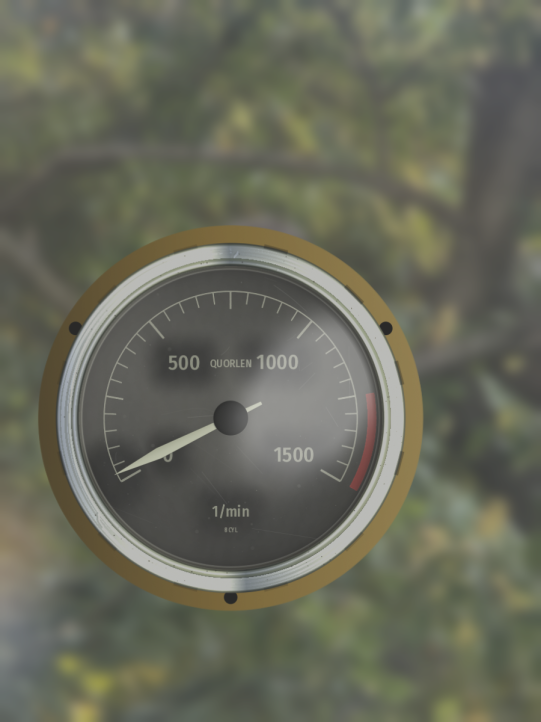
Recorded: 25 rpm
